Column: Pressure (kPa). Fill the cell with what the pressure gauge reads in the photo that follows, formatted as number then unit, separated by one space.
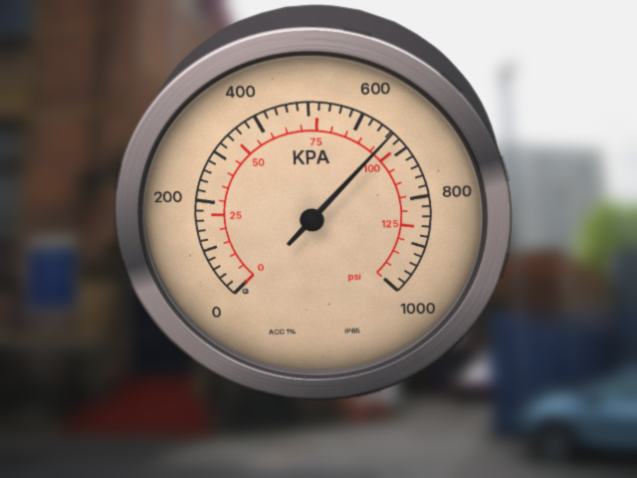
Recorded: 660 kPa
